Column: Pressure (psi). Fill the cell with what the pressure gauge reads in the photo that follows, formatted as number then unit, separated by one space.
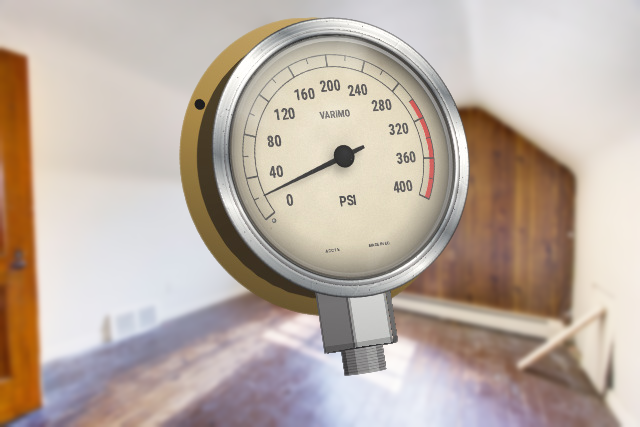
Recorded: 20 psi
